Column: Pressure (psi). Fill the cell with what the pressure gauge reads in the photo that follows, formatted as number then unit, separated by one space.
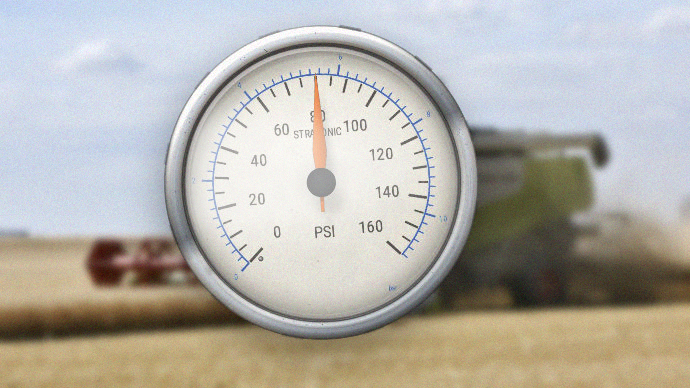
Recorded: 80 psi
